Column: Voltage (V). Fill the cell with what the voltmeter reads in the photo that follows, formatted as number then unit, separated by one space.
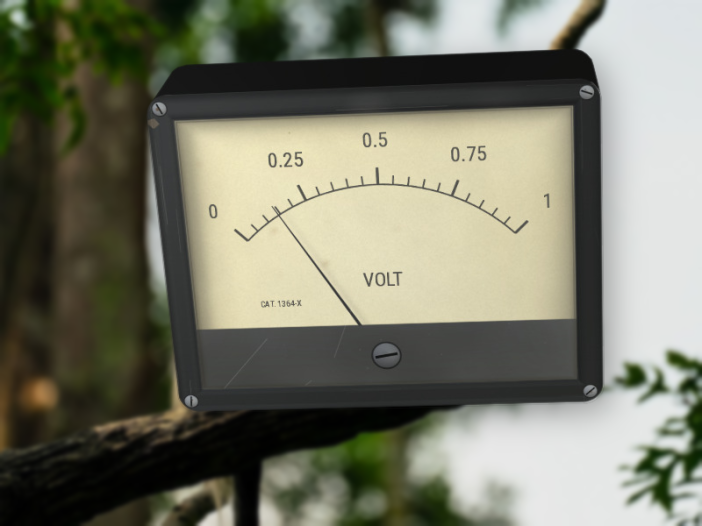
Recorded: 0.15 V
